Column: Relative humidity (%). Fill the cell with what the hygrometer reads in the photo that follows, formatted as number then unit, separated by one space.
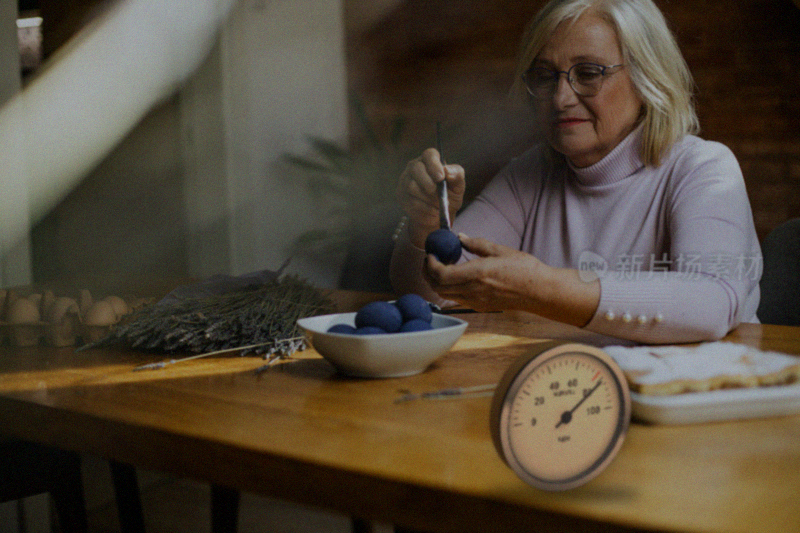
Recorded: 80 %
